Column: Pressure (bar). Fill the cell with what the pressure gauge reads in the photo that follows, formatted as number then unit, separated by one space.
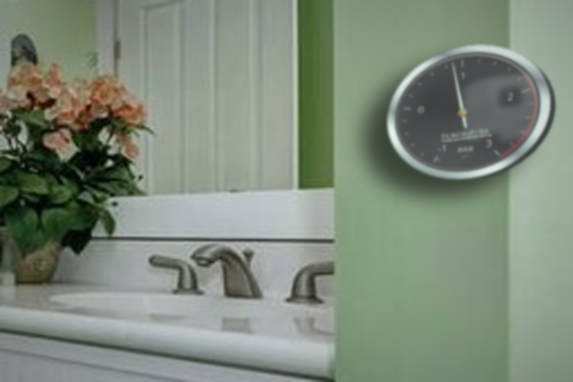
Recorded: 0.9 bar
